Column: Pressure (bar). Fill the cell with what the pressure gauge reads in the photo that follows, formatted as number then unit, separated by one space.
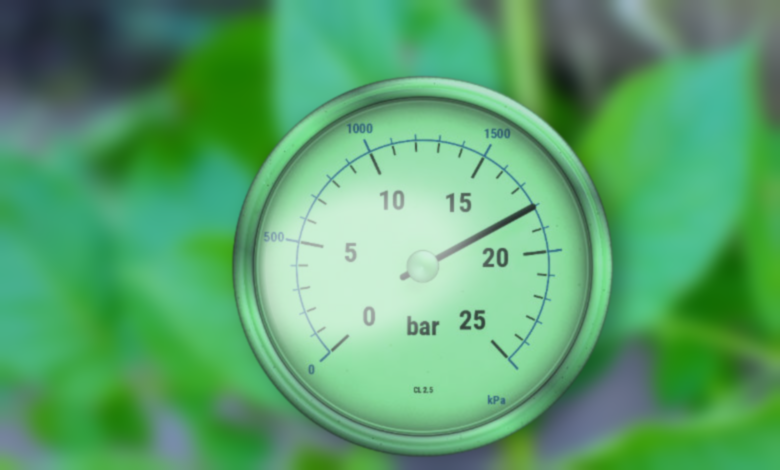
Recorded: 18 bar
